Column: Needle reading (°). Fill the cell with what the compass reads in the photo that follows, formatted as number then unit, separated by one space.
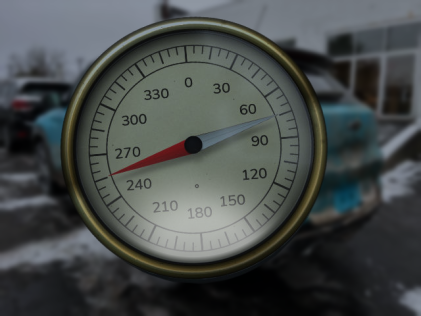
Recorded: 255 °
